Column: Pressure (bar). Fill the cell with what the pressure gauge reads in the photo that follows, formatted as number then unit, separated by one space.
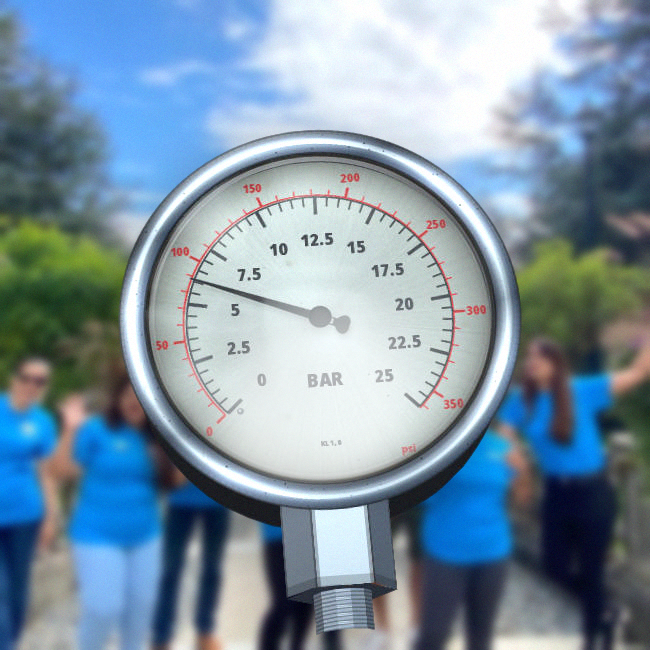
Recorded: 6 bar
